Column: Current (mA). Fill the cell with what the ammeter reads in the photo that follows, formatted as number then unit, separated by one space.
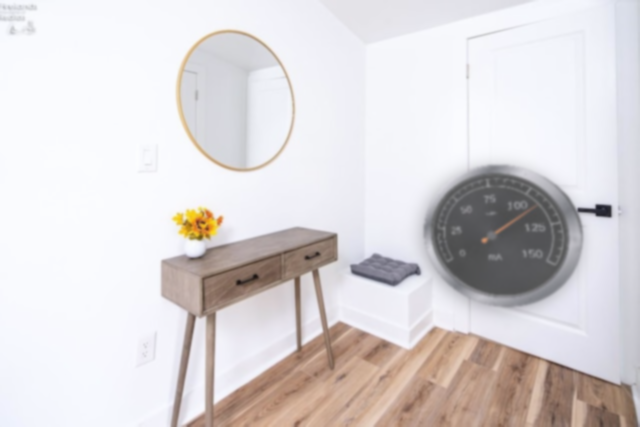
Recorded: 110 mA
